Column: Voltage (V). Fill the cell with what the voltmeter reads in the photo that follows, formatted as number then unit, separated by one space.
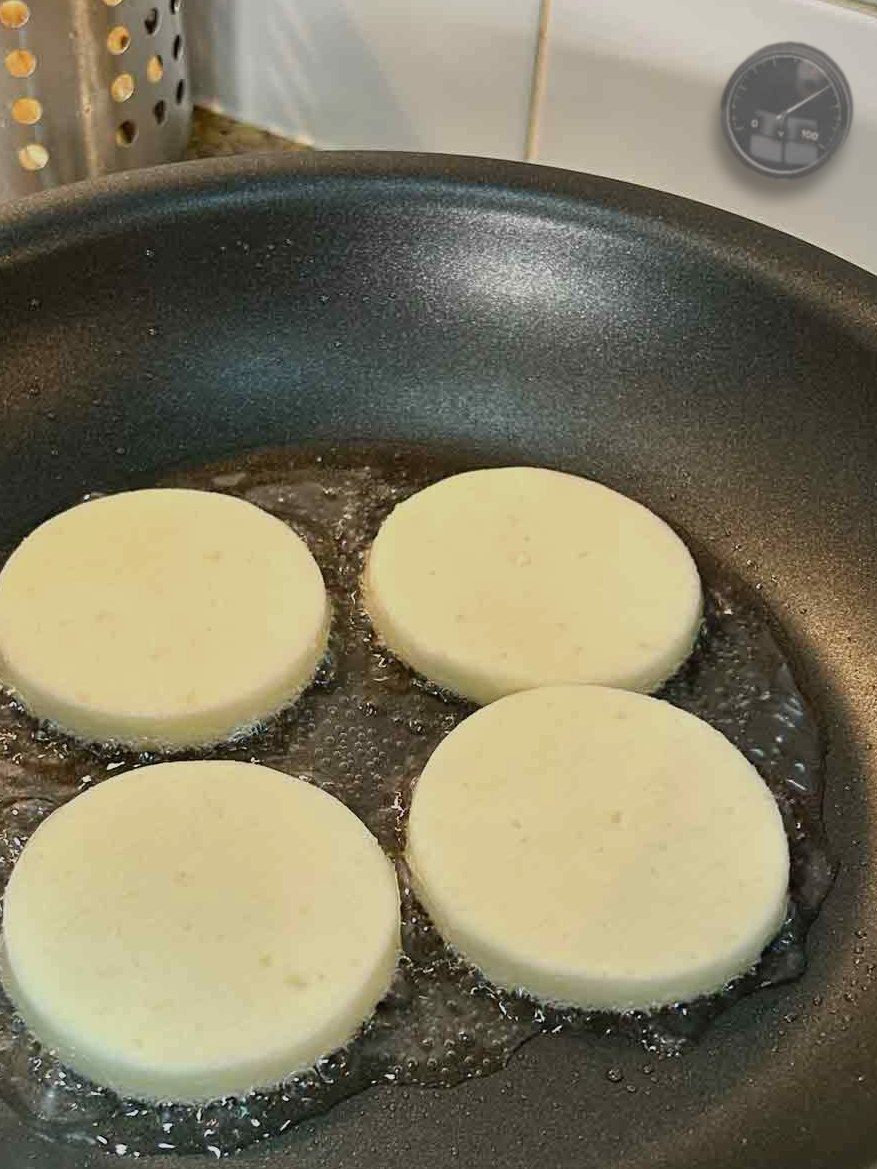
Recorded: 70 V
